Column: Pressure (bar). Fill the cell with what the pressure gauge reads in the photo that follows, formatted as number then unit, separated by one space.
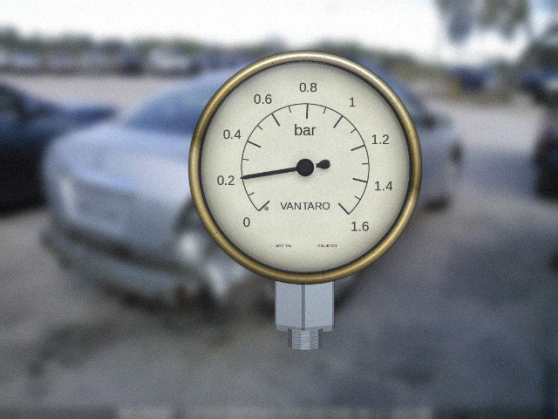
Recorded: 0.2 bar
